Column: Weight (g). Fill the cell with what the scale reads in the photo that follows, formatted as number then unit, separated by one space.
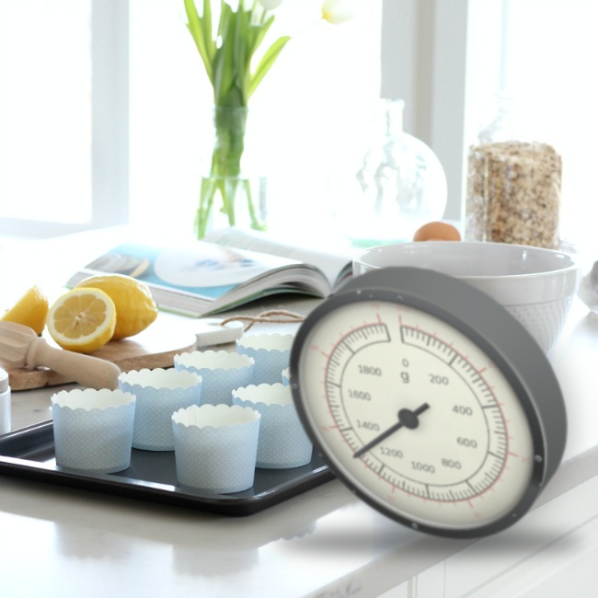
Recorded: 1300 g
